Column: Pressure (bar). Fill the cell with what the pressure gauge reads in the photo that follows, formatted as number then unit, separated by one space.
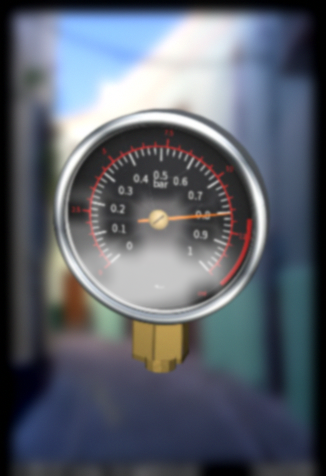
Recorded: 0.8 bar
